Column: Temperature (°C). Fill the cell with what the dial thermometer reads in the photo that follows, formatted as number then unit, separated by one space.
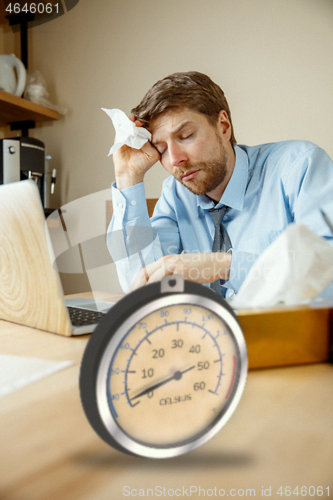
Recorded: 2.5 °C
